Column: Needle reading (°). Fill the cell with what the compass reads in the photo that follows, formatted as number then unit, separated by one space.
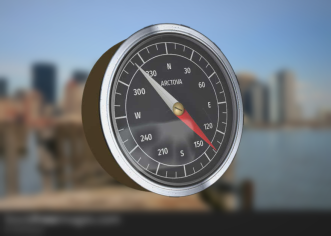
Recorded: 140 °
